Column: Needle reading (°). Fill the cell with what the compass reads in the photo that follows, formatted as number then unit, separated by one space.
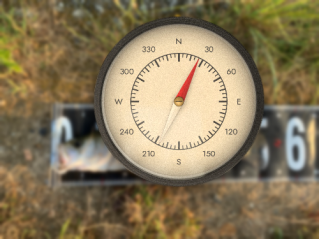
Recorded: 25 °
